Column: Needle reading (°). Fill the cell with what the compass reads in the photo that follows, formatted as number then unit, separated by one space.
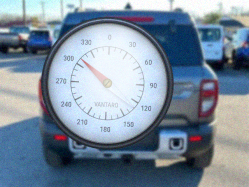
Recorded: 310 °
